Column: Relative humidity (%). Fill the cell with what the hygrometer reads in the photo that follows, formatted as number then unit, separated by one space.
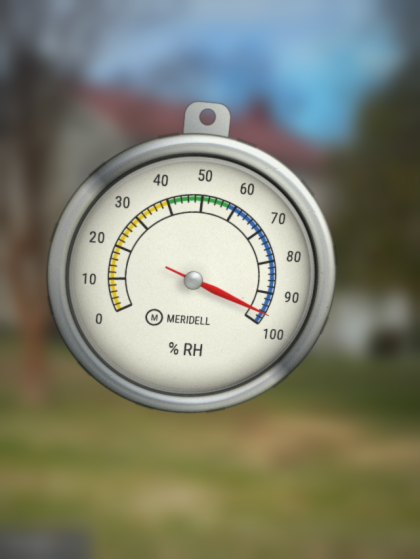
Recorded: 96 %
